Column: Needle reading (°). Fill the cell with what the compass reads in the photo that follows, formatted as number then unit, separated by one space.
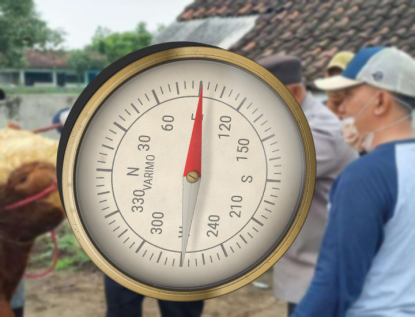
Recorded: 90 °
